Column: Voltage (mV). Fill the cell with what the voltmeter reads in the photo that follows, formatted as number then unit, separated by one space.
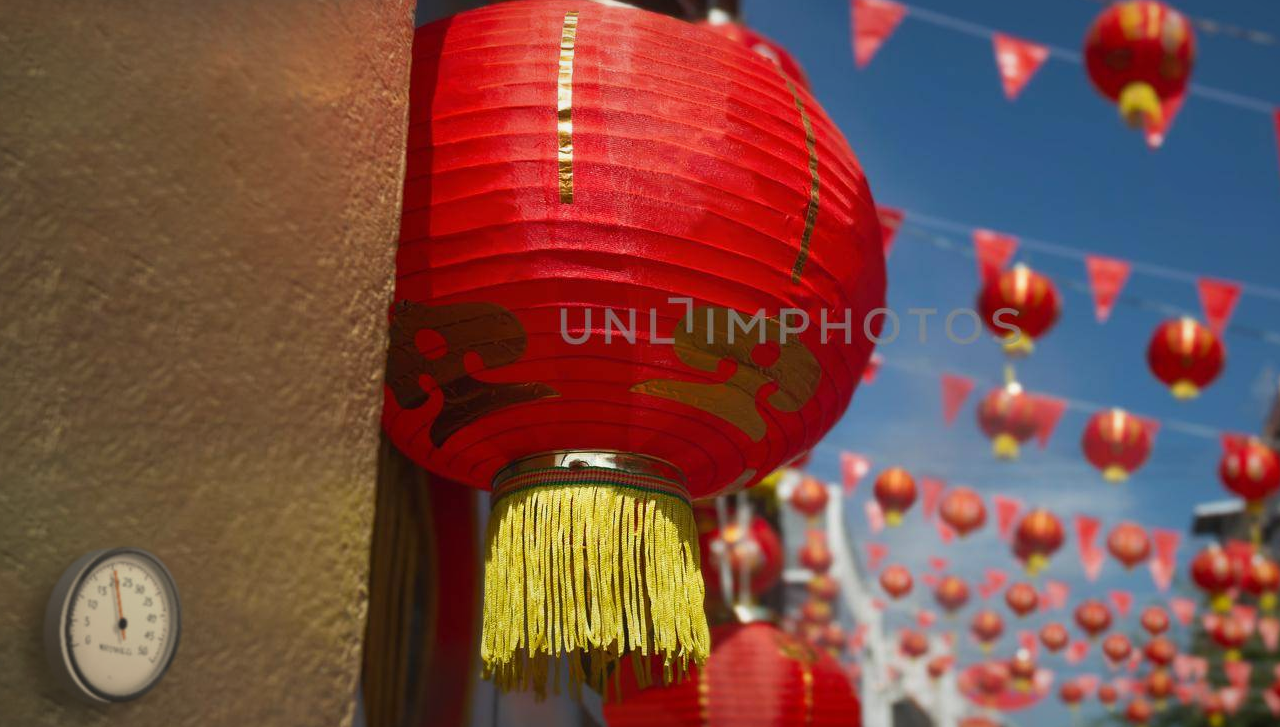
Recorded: 20 mV
